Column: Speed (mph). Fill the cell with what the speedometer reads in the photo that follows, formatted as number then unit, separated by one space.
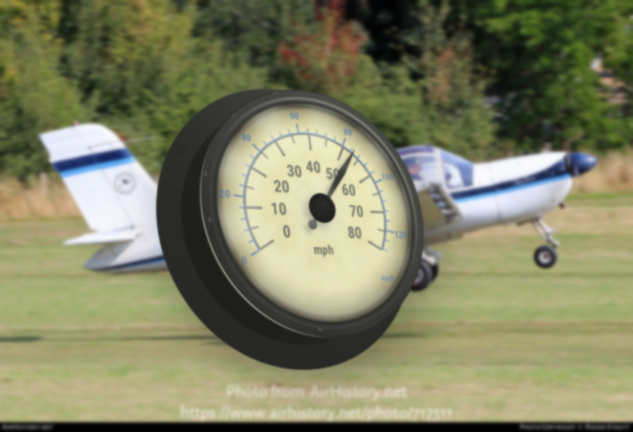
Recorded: 52.5 mph
